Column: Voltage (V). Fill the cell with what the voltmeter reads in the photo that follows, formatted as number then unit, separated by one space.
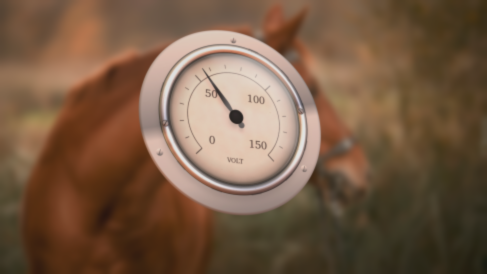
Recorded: 55 V
